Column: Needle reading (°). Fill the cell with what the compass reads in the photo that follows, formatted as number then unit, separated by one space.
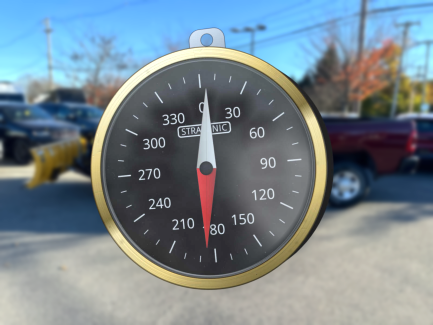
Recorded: 185 °
